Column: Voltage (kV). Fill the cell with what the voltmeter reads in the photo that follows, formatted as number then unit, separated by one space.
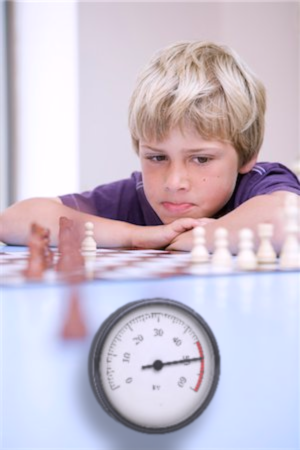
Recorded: 50 kV
